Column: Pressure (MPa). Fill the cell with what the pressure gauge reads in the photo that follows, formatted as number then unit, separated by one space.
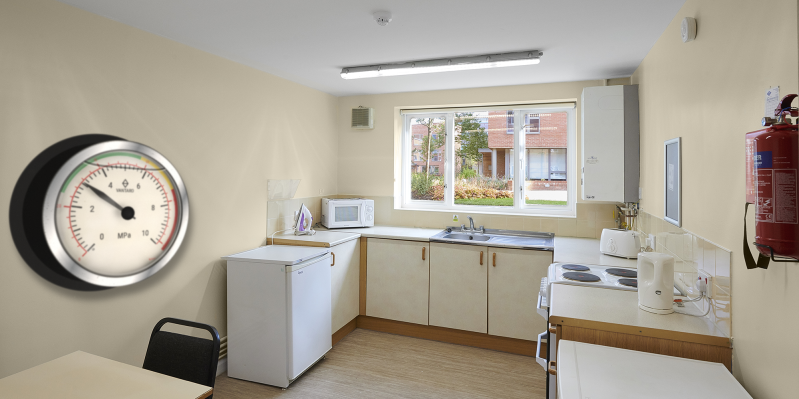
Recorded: 3 MPa
